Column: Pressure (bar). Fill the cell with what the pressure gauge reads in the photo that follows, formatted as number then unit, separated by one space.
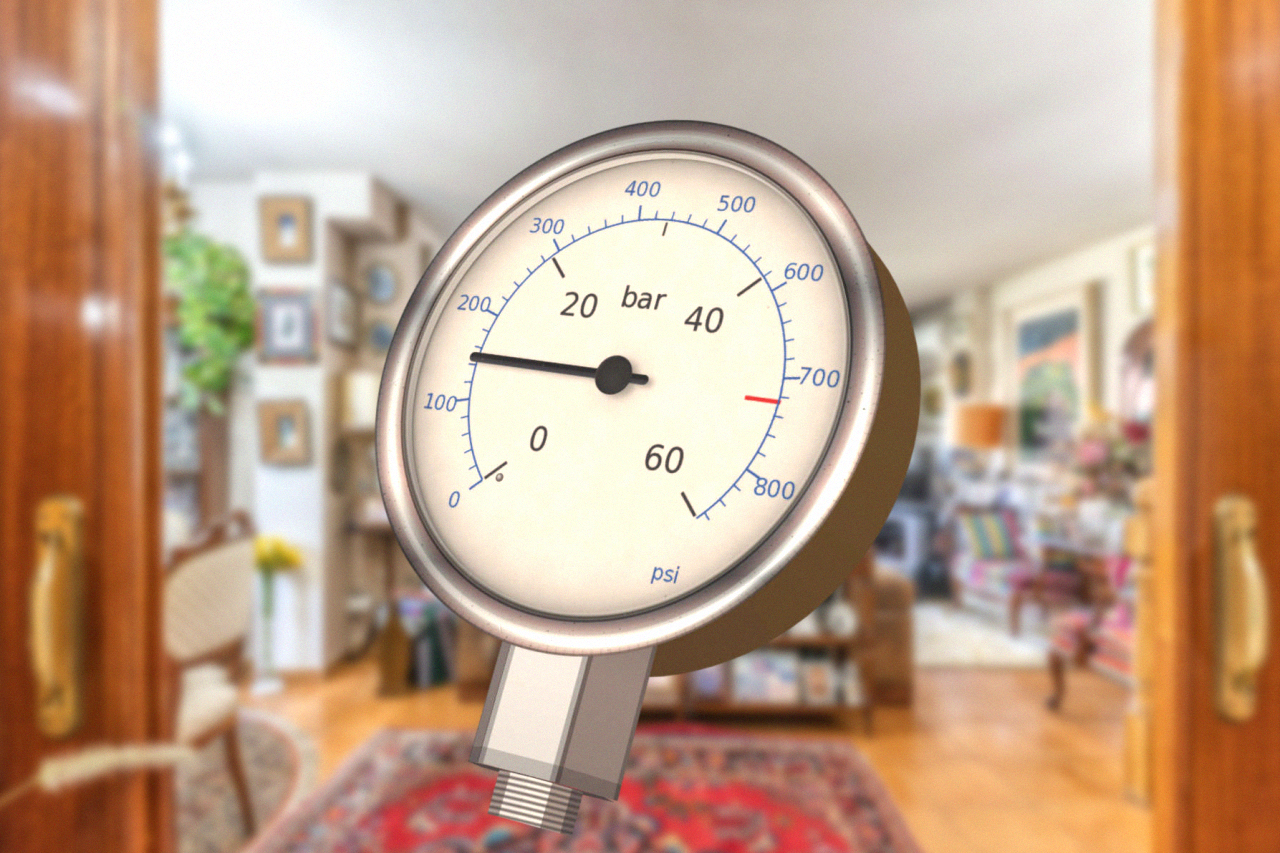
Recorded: 10 bar
